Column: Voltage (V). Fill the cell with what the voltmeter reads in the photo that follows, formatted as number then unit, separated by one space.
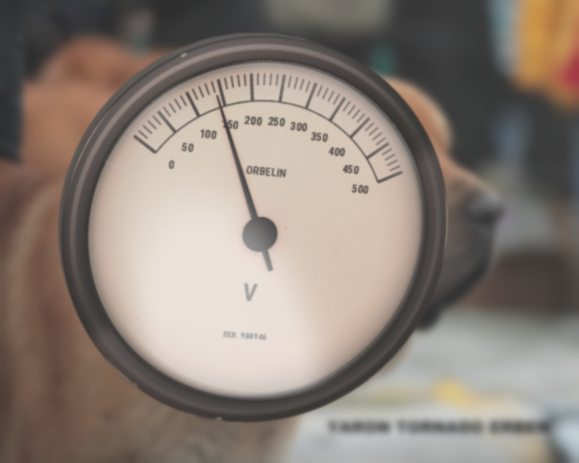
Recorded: 140 V
